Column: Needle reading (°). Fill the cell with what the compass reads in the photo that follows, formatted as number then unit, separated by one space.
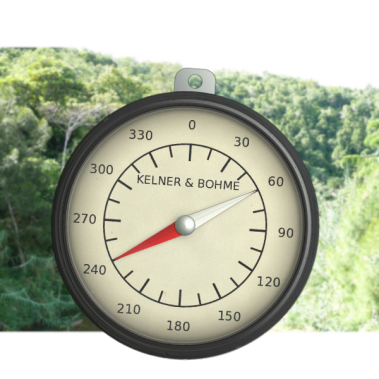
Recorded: 240 °
